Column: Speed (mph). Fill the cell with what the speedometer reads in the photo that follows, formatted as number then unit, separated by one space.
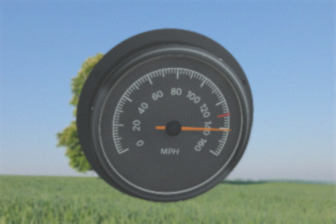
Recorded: 140 mph
